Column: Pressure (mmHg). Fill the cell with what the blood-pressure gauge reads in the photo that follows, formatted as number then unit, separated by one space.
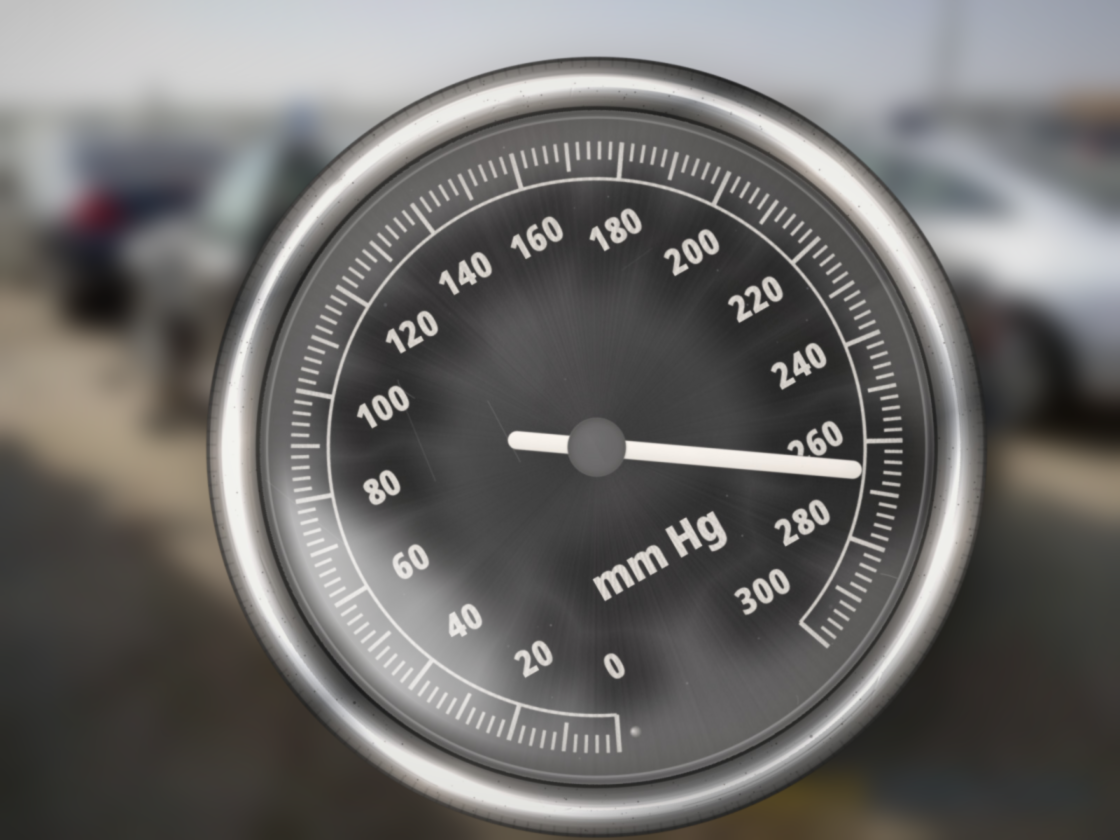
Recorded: 266 mmHg
